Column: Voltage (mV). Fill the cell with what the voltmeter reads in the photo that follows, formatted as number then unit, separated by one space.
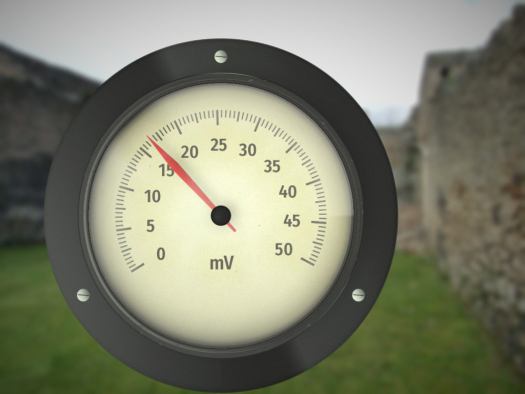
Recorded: 16.5 mV
